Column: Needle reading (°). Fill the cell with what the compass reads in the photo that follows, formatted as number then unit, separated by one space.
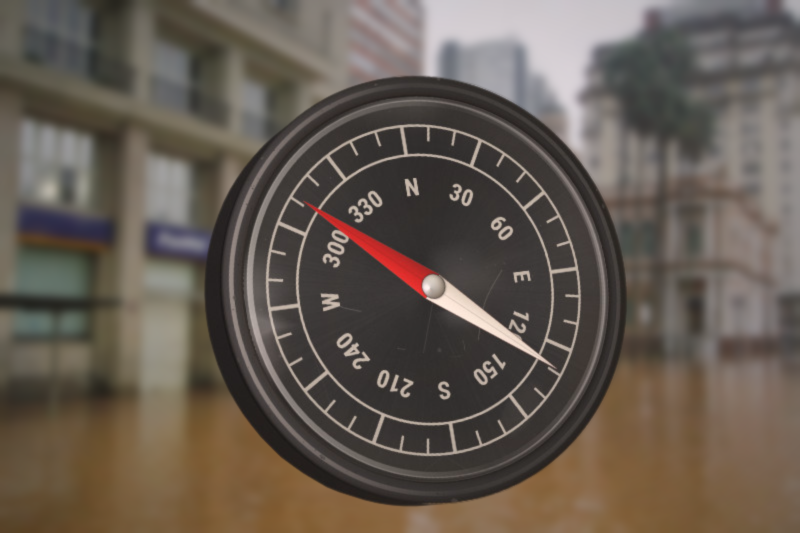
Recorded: 310 °
